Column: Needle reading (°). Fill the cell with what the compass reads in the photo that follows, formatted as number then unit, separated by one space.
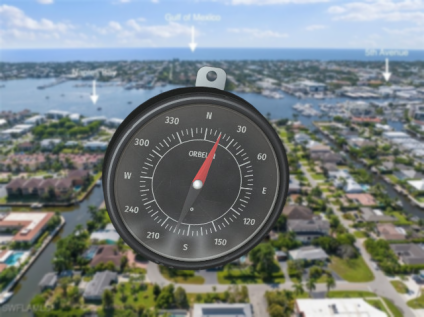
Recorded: 15 °
